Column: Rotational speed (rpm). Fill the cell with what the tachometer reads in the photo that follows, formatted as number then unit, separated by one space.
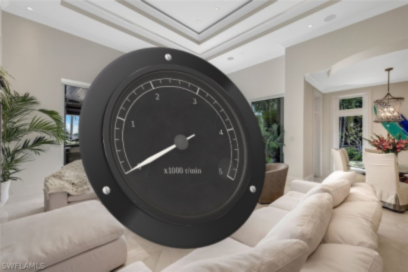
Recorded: 0 rpm
